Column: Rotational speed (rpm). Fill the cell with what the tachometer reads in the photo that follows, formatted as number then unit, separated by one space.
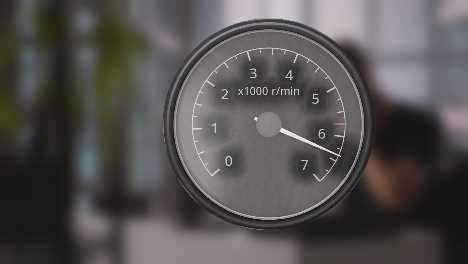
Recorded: 6375 rpm
